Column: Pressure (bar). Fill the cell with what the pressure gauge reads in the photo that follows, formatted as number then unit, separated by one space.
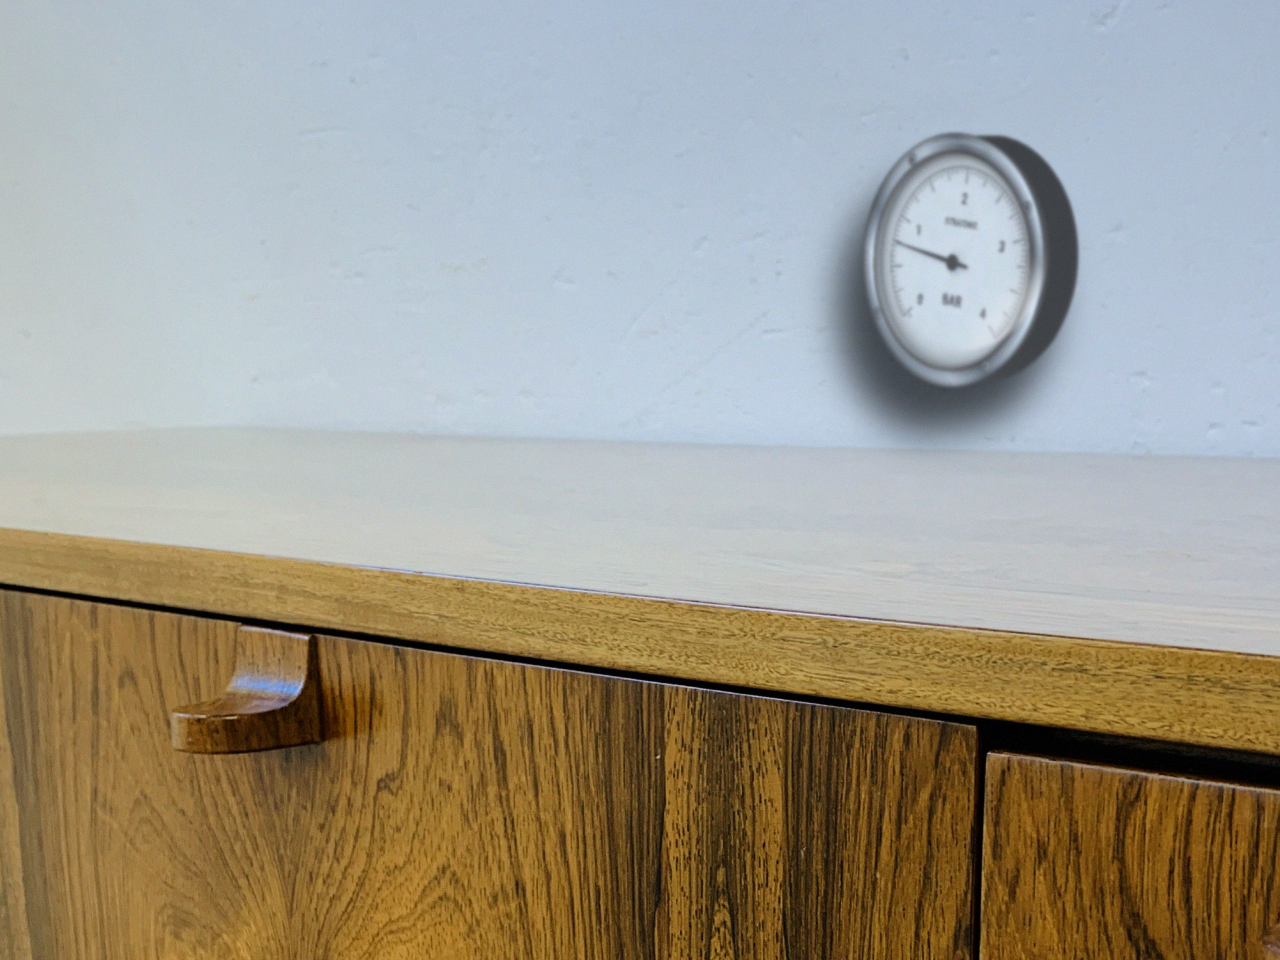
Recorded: 0.75 bar
